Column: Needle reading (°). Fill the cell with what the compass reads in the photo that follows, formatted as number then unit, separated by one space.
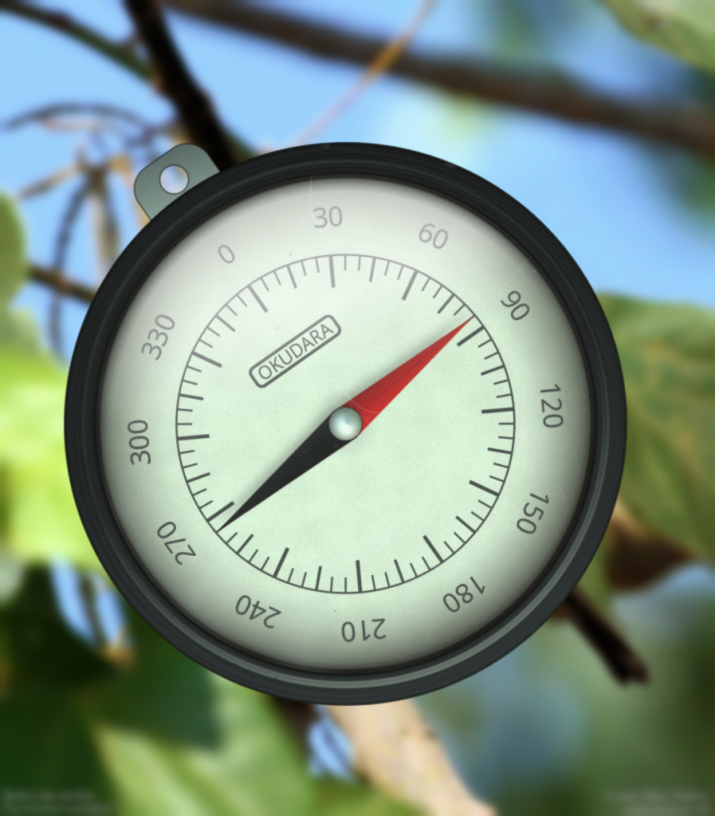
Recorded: 85 °
